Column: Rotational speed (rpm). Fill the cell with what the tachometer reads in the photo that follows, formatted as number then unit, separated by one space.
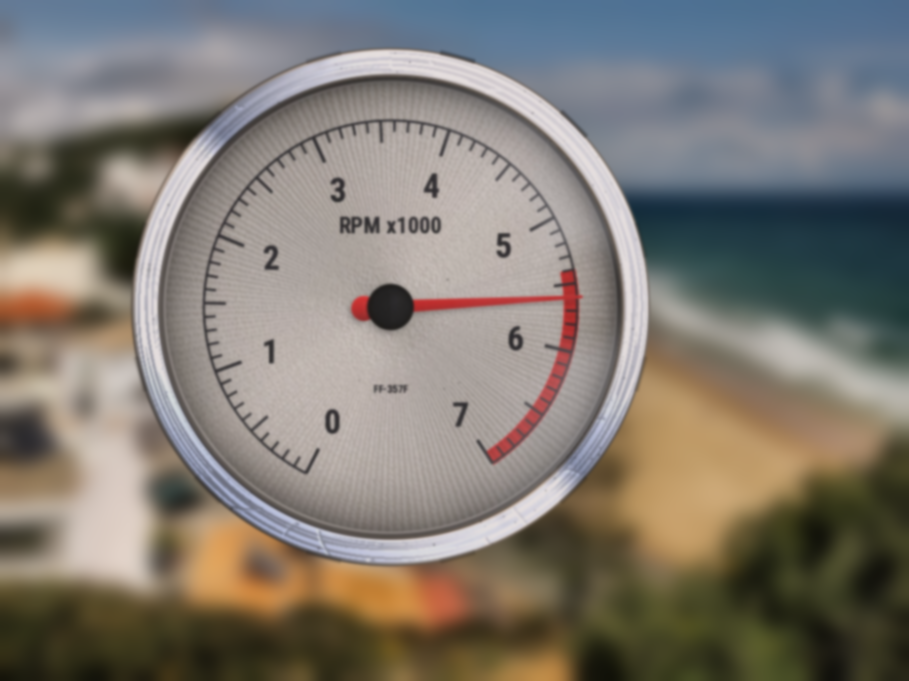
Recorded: 5600 rpm
